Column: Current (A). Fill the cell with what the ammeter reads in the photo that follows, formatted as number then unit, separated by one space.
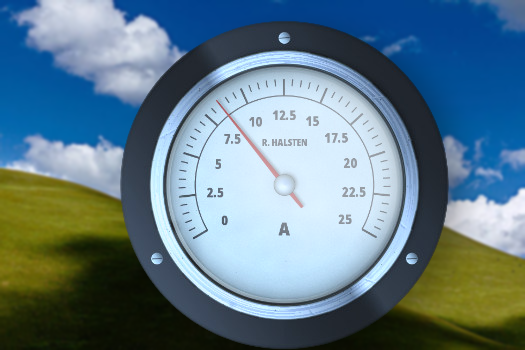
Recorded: 8.5 A
